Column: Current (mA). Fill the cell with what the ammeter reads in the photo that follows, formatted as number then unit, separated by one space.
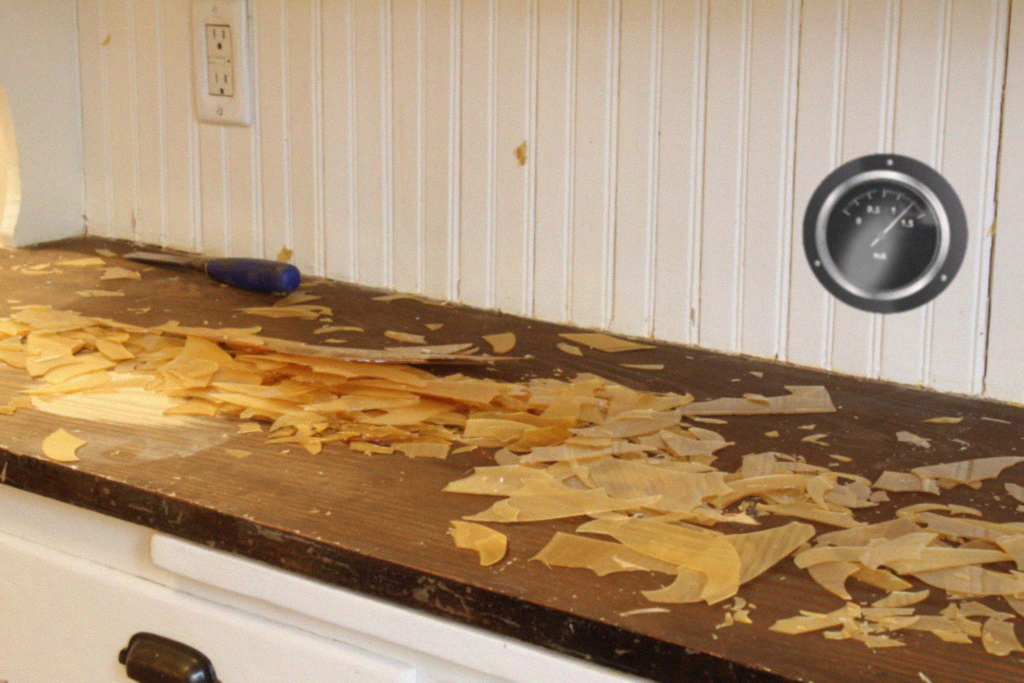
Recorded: 1.25 mA
